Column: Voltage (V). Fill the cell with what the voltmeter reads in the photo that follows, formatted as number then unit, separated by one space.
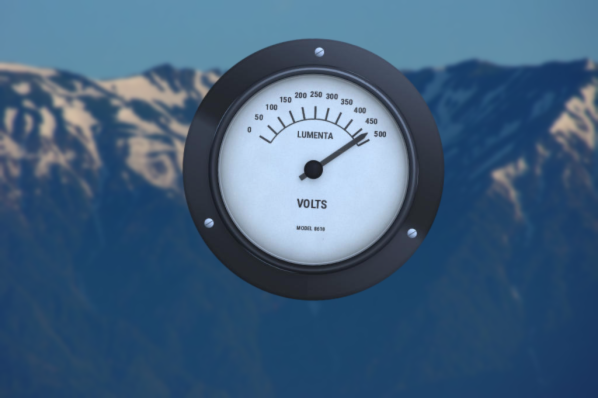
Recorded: 475 V
